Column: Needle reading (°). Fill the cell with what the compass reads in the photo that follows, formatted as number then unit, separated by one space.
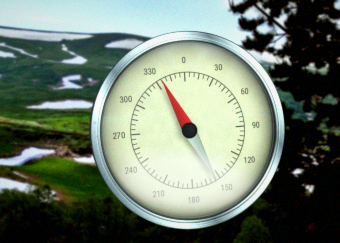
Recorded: 335 °
